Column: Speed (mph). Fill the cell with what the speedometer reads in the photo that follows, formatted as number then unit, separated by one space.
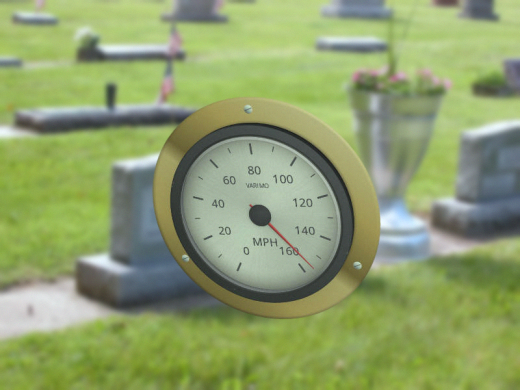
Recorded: 155 mph
